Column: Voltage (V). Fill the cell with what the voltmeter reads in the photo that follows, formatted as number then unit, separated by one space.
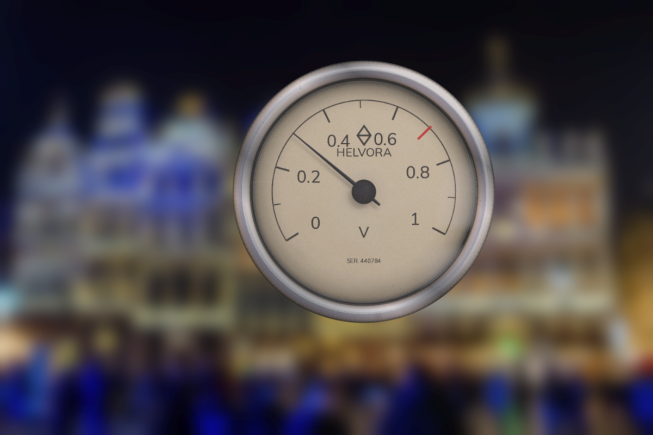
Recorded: 0.3 V
